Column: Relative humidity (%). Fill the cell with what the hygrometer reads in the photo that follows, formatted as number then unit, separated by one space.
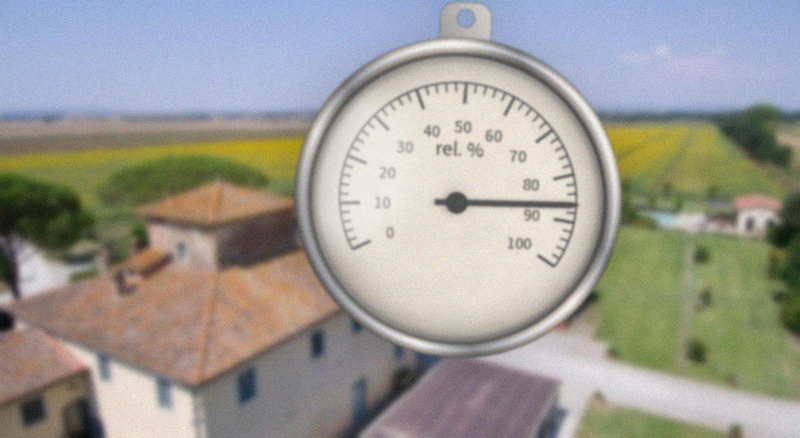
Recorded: 86 %
